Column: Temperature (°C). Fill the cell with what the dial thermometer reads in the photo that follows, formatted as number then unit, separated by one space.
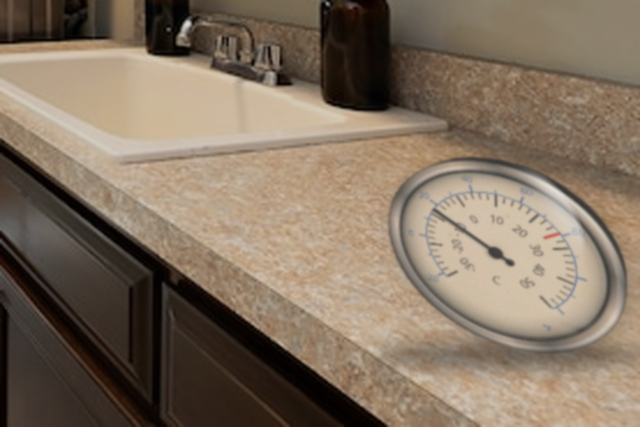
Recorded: -8 °C
